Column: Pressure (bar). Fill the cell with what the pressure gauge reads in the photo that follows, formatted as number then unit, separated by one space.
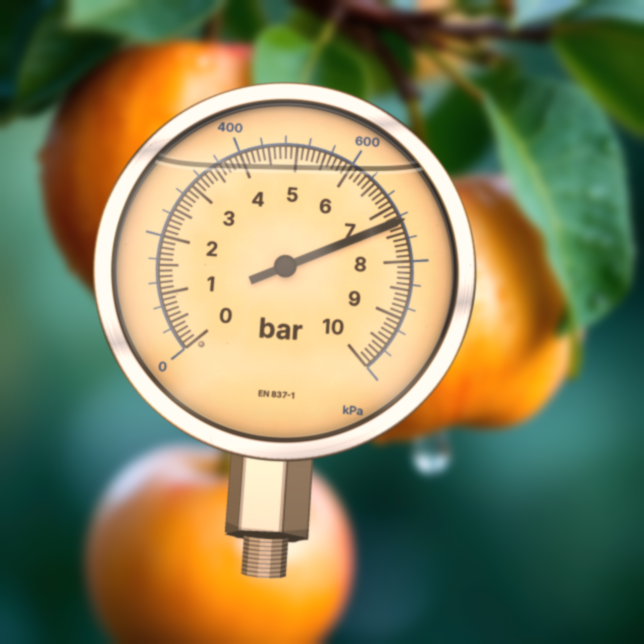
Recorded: 7.3 bar
